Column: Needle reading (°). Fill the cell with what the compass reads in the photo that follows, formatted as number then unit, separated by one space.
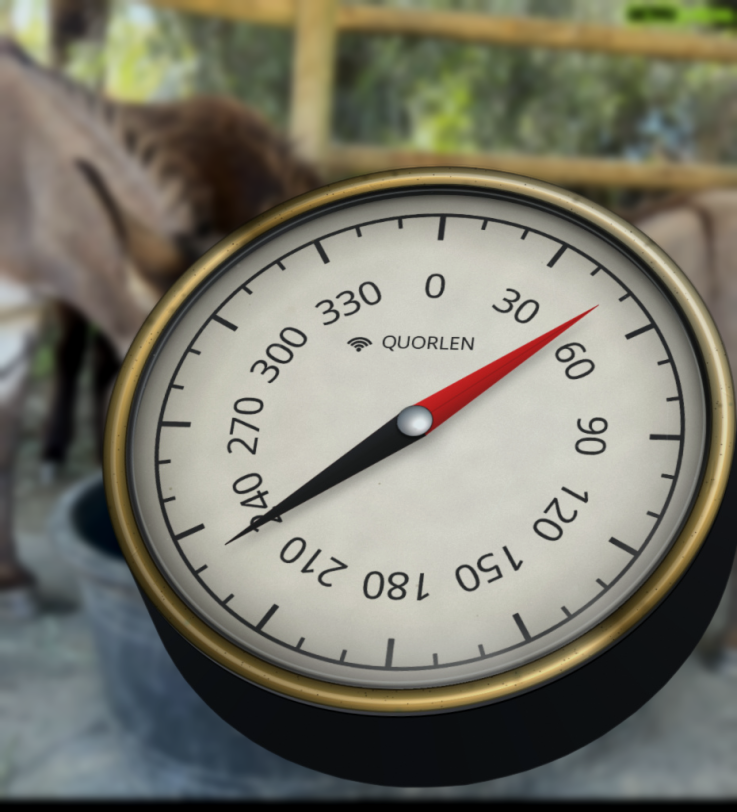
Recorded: 50 °
